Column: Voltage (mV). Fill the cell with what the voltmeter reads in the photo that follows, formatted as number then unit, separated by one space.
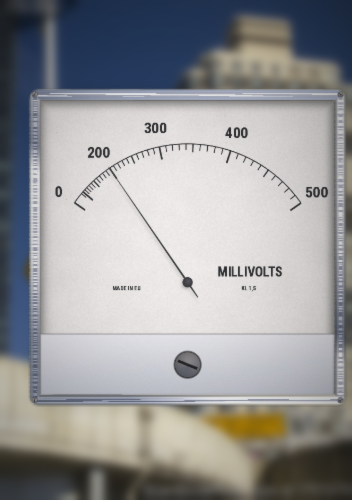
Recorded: 200 mV
